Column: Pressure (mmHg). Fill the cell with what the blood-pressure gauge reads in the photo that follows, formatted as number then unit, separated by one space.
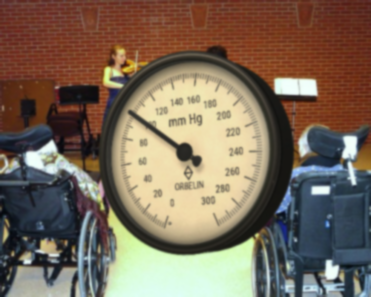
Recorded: 100 mmHg
